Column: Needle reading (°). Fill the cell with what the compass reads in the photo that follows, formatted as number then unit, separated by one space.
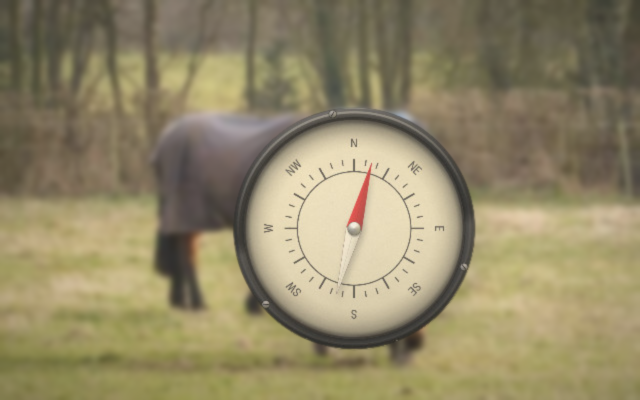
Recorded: 15 °
